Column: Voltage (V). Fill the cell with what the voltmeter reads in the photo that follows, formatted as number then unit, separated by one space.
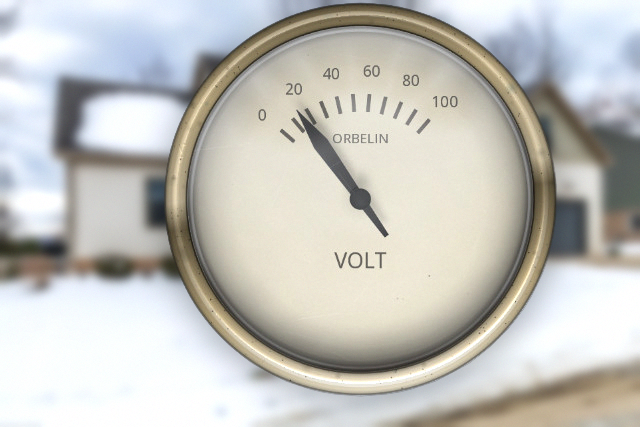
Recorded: 15 V
